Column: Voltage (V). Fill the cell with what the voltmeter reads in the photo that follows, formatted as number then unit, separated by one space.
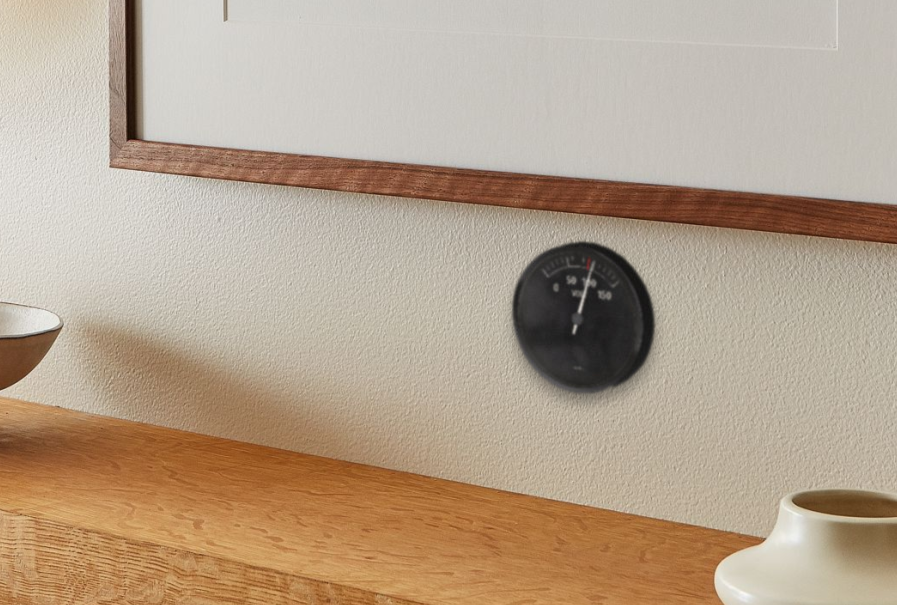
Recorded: 100 V
